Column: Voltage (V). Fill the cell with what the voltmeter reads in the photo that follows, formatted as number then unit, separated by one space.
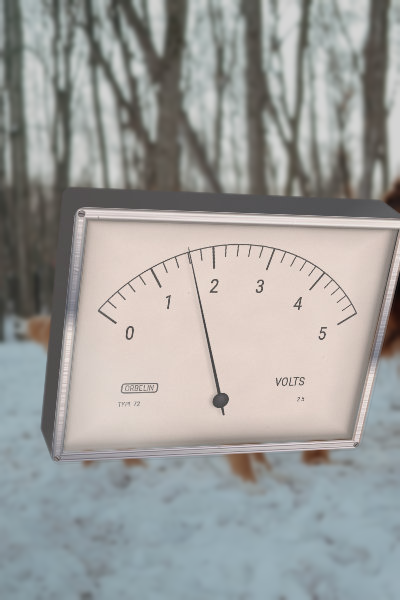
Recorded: 1.6 V
